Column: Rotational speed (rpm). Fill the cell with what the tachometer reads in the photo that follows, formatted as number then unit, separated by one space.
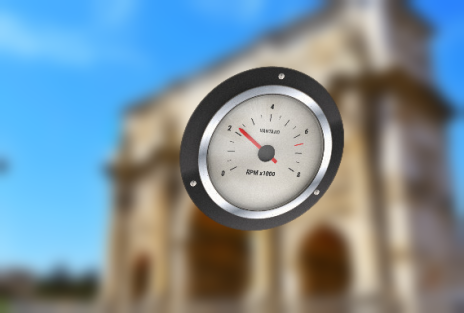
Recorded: 2250 rpm
